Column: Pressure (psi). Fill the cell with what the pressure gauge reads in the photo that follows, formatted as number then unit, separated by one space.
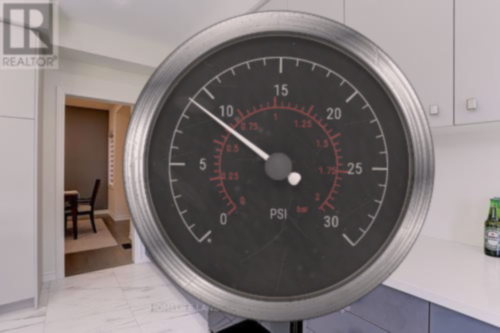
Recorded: 9 psi
